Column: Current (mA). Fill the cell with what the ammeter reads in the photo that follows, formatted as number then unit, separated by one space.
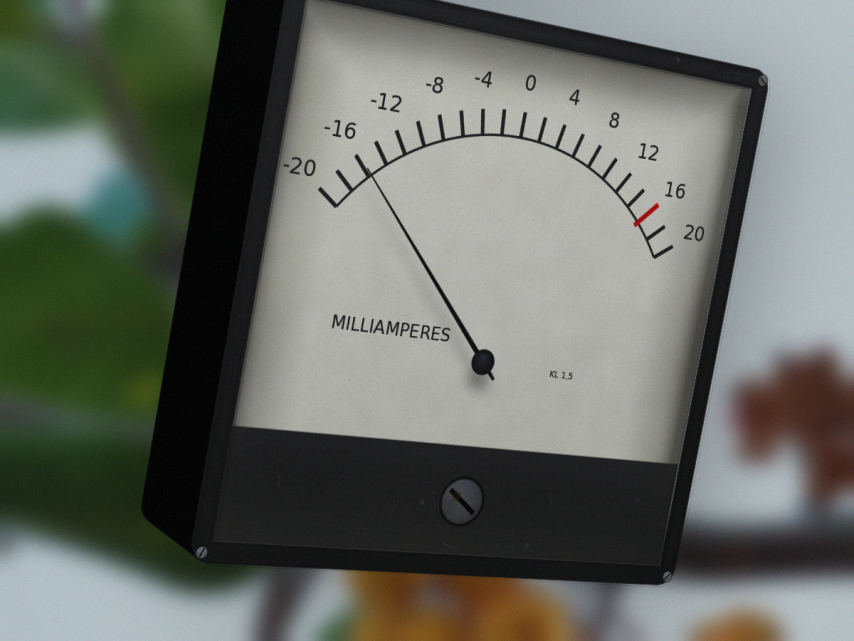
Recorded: -16 mA
